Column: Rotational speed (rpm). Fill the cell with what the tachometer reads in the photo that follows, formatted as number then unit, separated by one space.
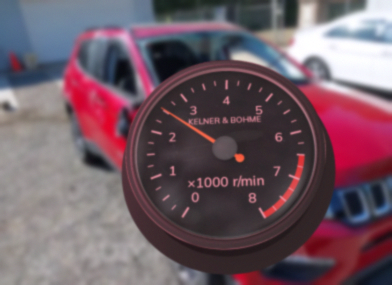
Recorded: 2500 rpm
